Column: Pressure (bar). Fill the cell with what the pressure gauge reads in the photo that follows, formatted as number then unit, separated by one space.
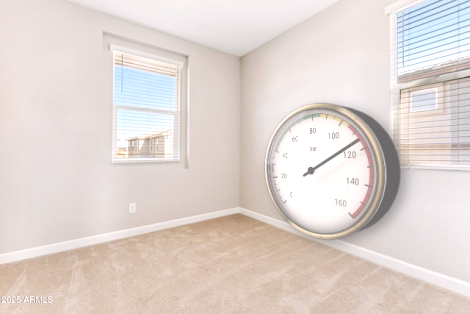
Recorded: 115 bar
